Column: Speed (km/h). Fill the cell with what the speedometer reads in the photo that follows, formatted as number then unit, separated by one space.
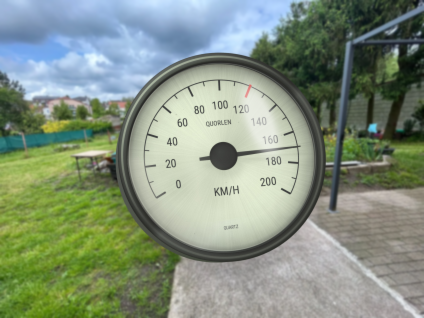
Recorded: 170 km/h
